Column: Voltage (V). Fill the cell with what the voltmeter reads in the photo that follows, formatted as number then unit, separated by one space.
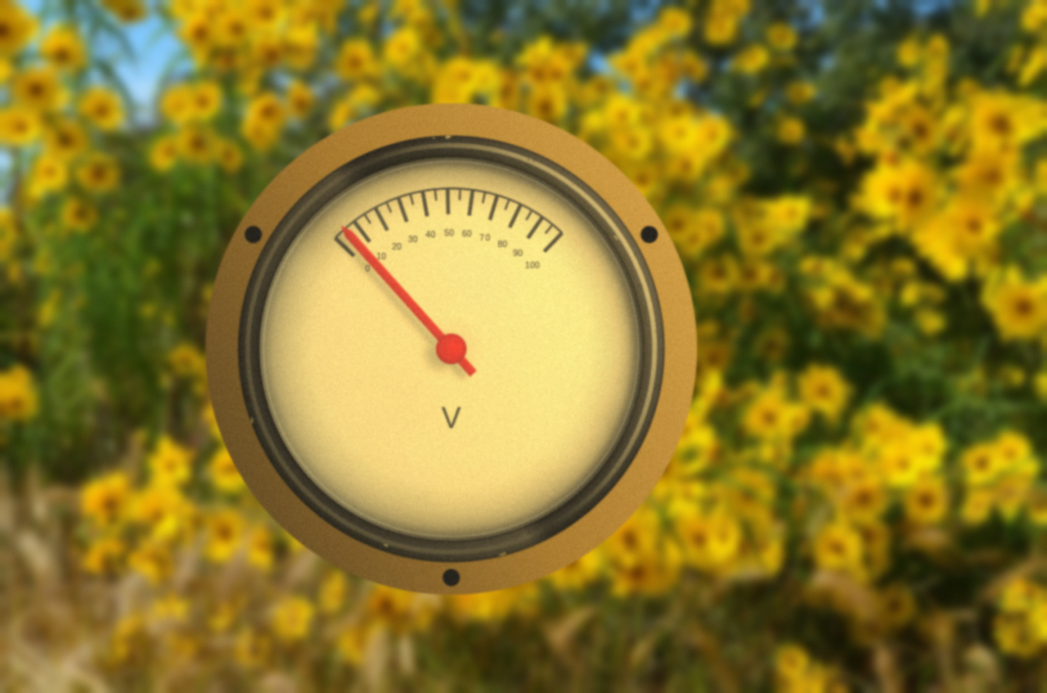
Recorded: 5 V
